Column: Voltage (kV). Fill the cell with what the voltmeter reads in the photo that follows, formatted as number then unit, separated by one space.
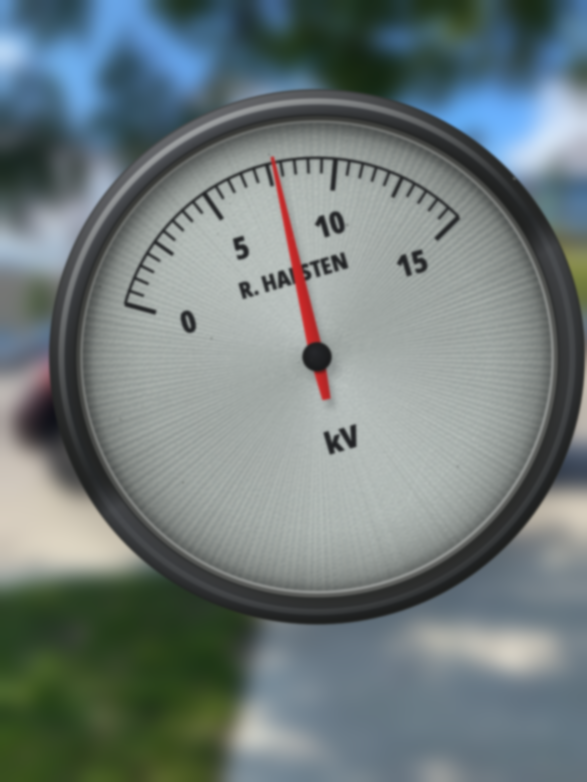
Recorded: 7.75 kV
